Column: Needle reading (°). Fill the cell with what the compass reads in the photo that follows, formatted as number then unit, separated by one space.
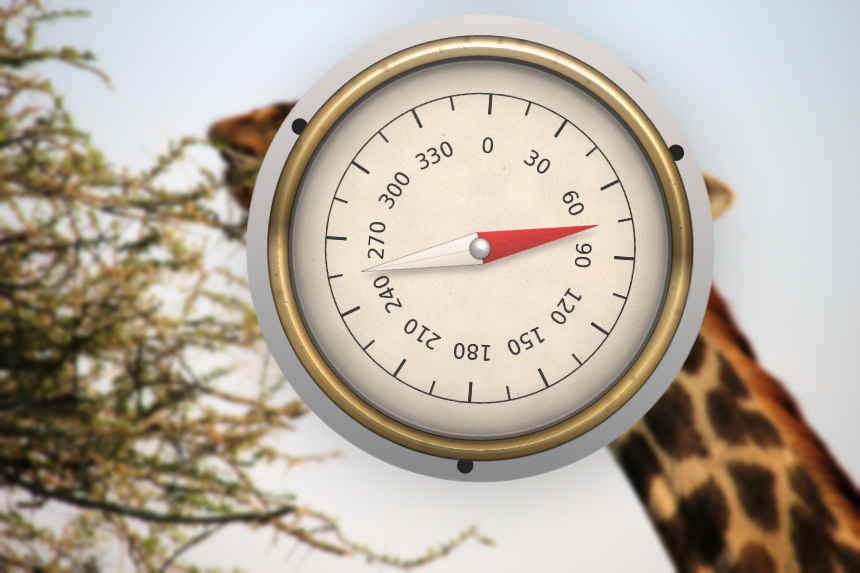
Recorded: 75 °
